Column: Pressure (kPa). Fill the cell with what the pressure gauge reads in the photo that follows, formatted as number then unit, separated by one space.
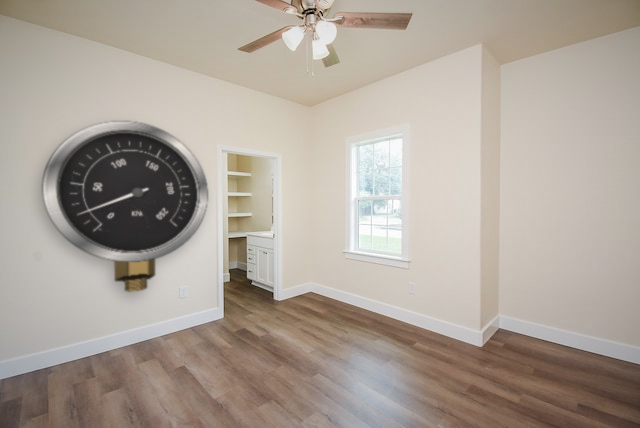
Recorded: 20 kPa
